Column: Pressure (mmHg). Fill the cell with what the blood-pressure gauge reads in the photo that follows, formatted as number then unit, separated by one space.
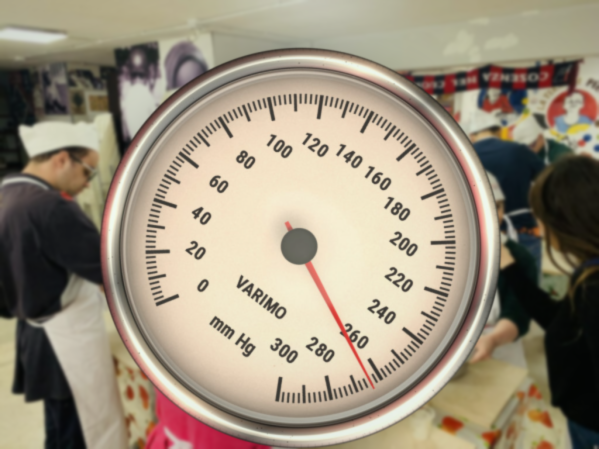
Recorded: 264 mmHg
